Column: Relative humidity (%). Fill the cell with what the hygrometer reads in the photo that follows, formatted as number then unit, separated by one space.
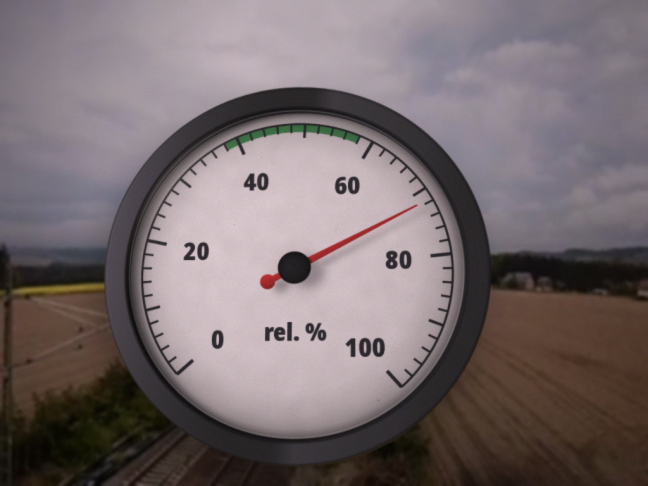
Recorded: 72 %
